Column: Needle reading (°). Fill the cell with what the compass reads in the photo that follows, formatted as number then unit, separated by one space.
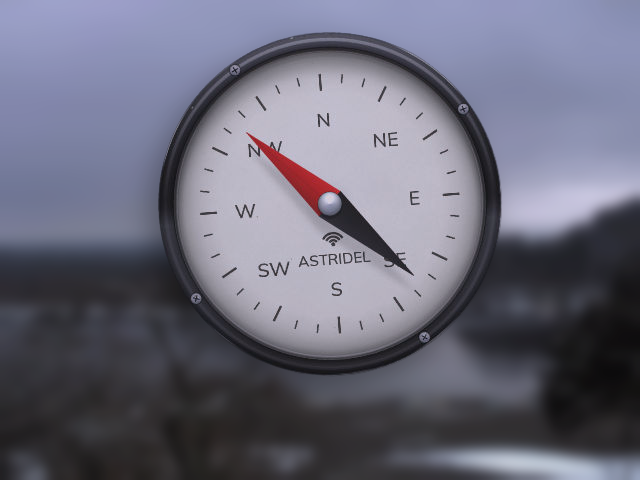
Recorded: 315 °
